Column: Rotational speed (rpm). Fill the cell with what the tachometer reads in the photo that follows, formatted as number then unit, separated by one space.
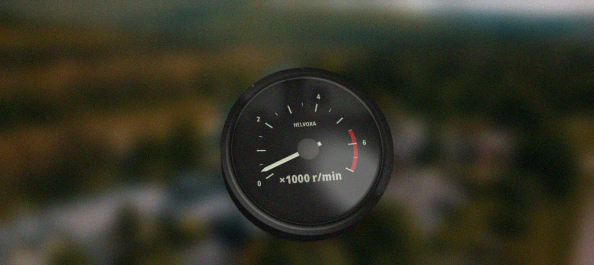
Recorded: 250 rpm
